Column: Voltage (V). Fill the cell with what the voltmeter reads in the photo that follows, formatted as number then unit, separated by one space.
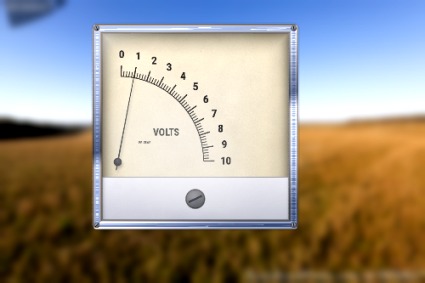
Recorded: 1 V
